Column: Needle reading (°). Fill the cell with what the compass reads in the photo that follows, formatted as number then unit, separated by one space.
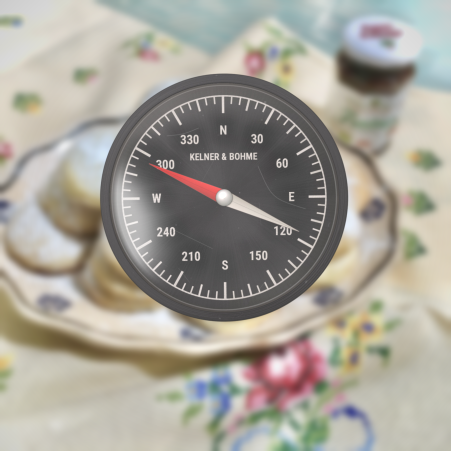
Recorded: 295 °
